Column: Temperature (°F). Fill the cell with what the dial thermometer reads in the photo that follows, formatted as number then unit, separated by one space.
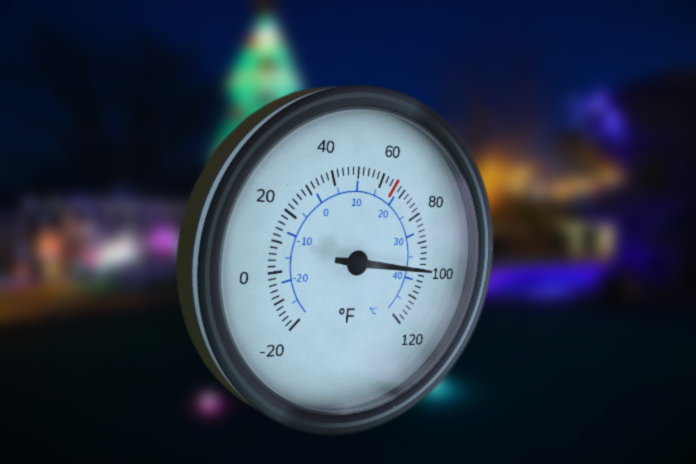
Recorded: 100 °F
